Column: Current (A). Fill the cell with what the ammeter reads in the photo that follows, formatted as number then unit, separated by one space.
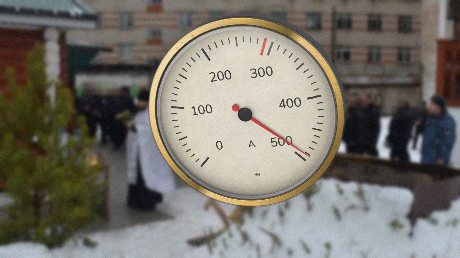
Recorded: 490 A
